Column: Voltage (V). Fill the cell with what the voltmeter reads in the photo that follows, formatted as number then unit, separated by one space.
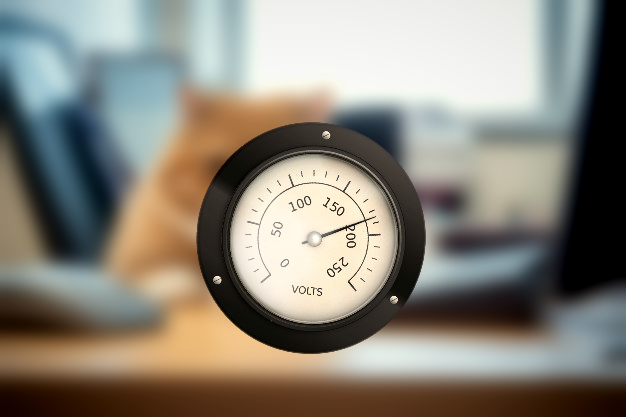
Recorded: 185 V
